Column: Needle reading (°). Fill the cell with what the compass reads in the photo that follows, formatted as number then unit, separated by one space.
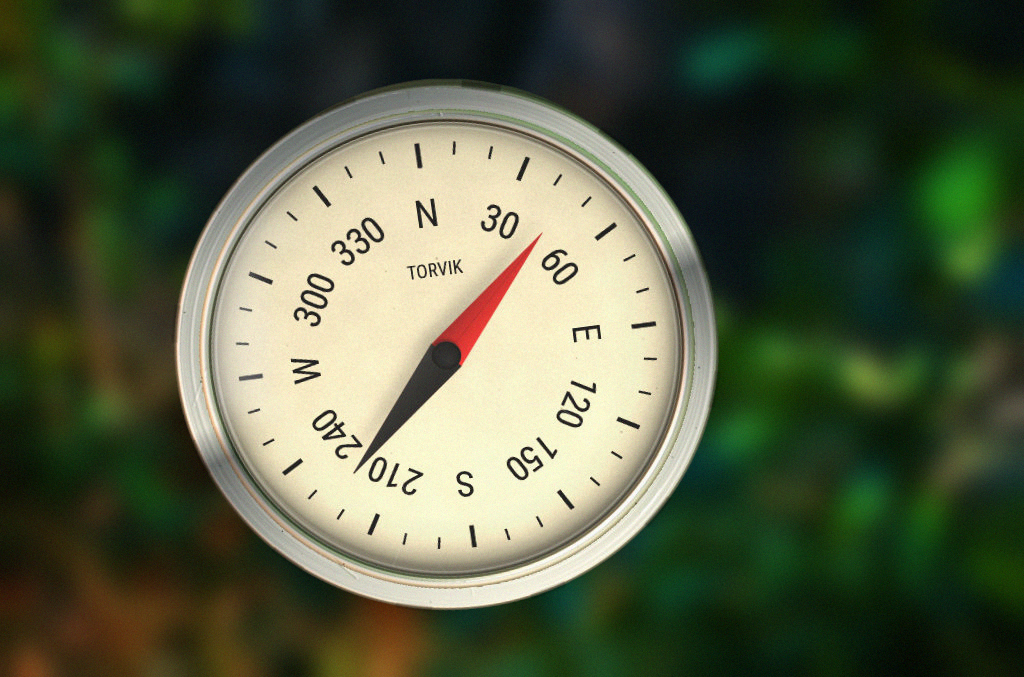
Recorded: 45 °
